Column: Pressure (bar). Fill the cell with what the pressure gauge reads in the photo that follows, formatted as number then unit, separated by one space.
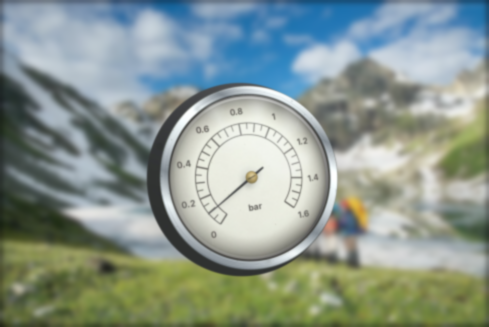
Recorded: 0.1 bar
